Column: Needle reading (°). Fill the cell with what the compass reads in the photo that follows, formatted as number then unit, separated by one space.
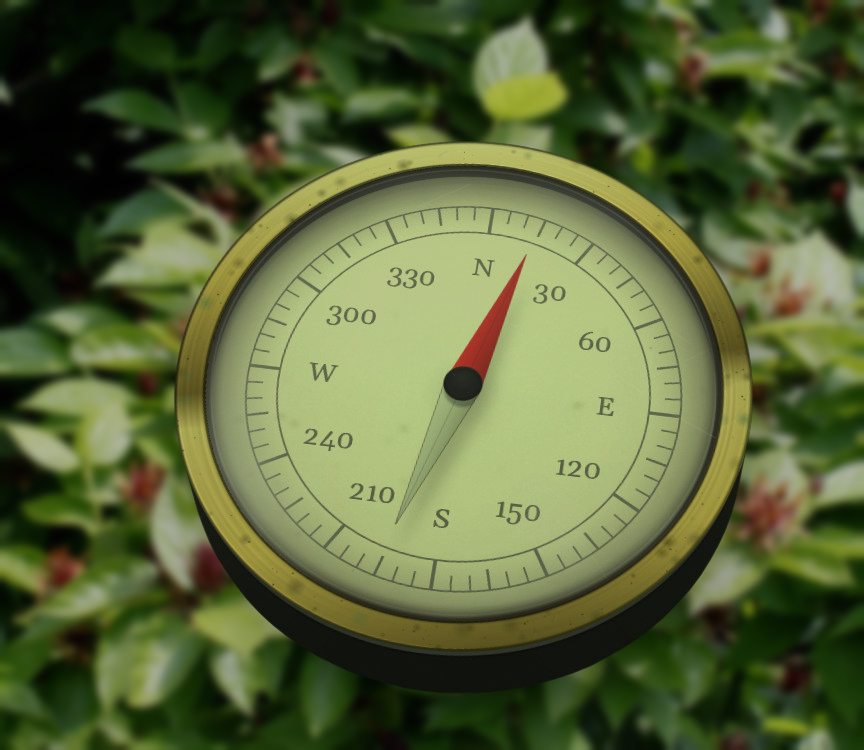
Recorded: 15 °
